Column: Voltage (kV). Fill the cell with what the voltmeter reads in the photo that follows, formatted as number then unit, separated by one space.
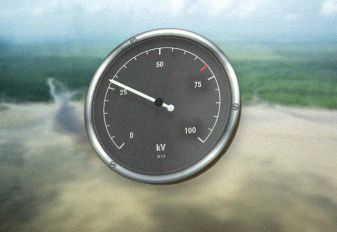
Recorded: 27.5 kV
